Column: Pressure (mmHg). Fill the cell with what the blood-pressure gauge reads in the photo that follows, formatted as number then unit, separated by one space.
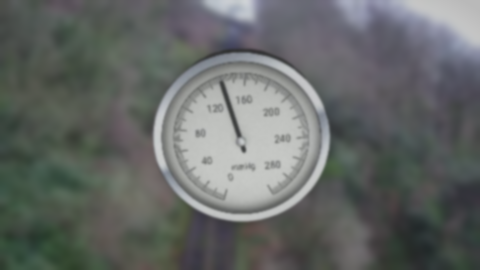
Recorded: 140 mmHg
